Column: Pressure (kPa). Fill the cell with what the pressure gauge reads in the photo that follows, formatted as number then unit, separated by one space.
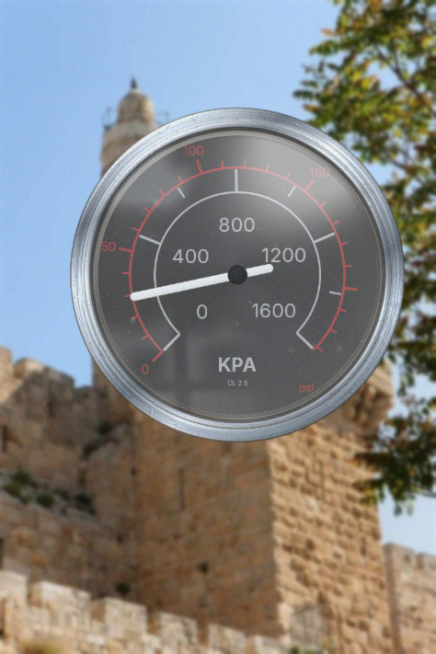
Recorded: 200 kPa
